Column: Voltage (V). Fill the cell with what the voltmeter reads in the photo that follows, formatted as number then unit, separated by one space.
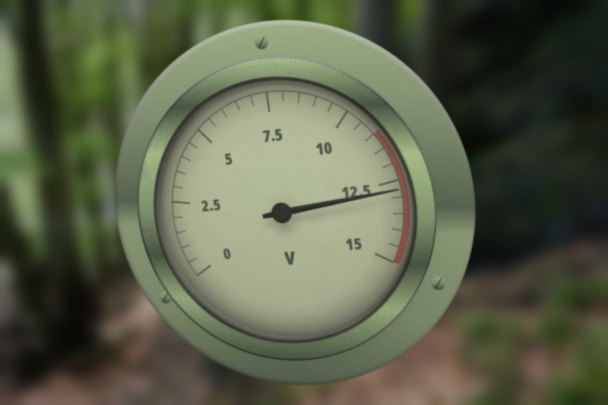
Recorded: 12.75 V
